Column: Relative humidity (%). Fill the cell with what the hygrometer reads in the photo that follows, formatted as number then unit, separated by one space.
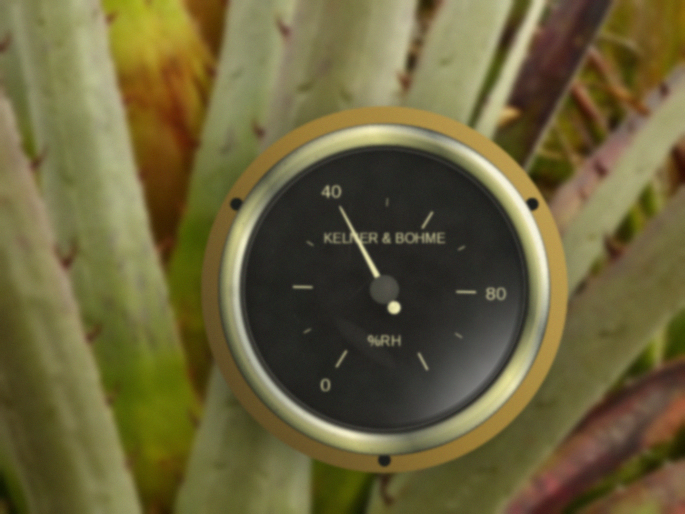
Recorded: 40 %
